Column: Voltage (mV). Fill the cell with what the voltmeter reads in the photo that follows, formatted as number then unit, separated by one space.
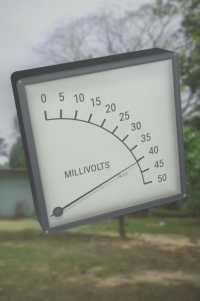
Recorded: 40 mV
